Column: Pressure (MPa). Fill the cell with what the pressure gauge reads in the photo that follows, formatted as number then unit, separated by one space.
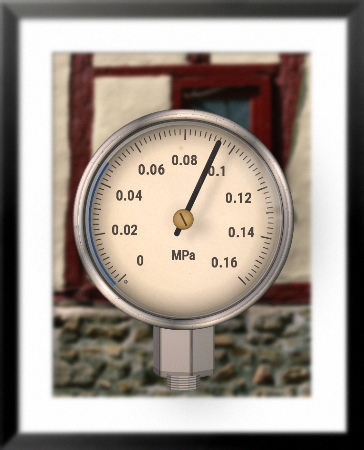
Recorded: 0.094 MPa
